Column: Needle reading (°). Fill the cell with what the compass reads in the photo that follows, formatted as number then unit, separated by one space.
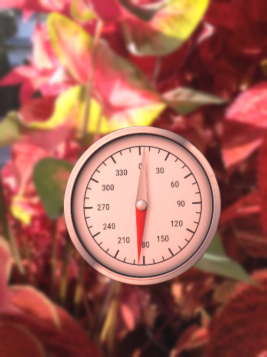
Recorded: 185 °
